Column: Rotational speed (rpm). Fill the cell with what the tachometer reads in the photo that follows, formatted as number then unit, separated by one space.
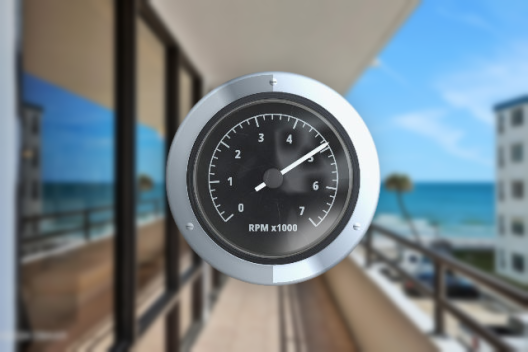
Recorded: 4900 rpm
